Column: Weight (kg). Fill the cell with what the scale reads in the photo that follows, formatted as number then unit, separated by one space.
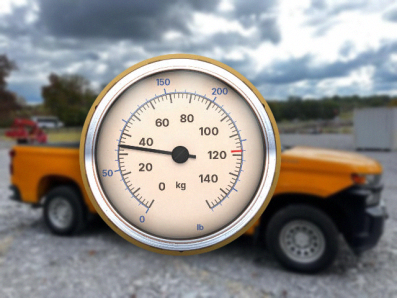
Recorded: 34 kg
